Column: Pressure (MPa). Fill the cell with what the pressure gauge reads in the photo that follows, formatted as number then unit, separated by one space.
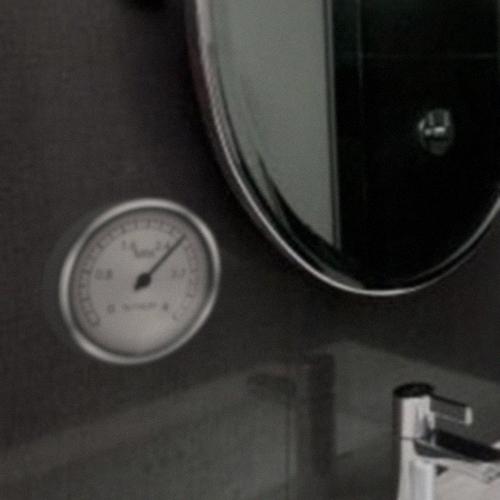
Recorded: 2.6 MPa
